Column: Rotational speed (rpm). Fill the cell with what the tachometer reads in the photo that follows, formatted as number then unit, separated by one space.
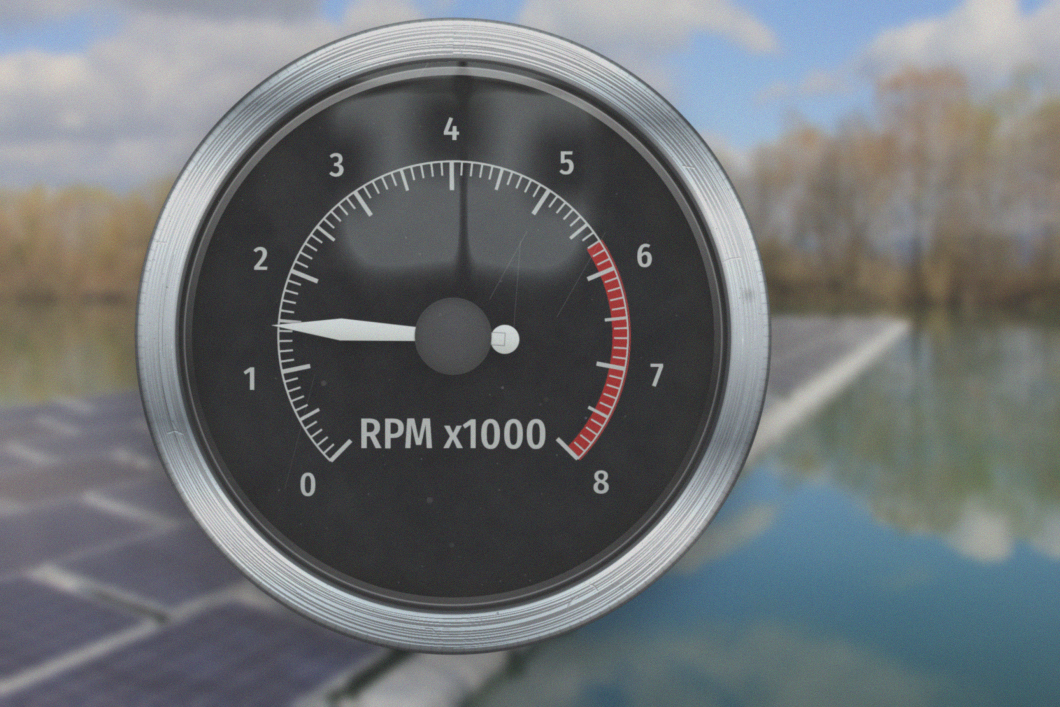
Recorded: 1450 rpm
